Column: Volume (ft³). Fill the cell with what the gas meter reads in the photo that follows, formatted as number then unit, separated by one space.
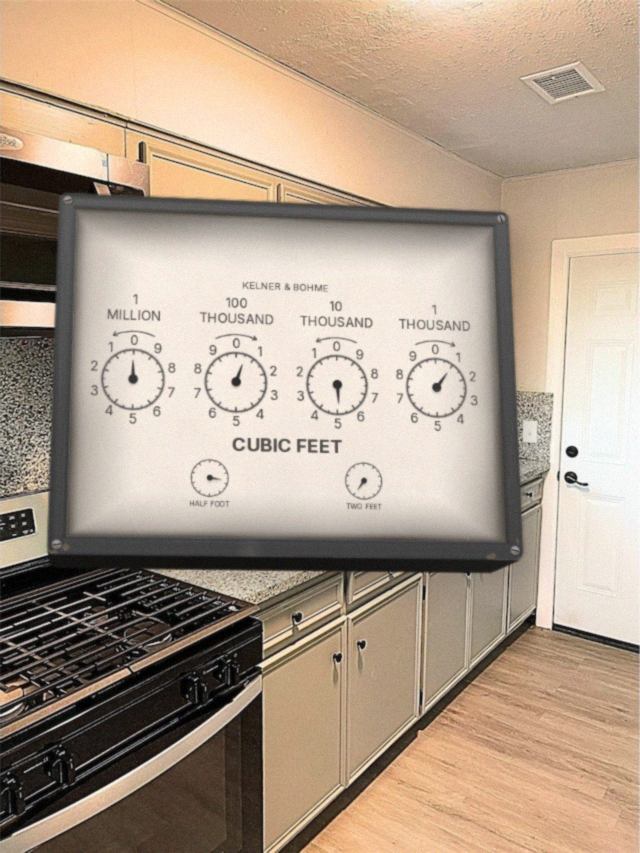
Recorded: 5100 ft³
